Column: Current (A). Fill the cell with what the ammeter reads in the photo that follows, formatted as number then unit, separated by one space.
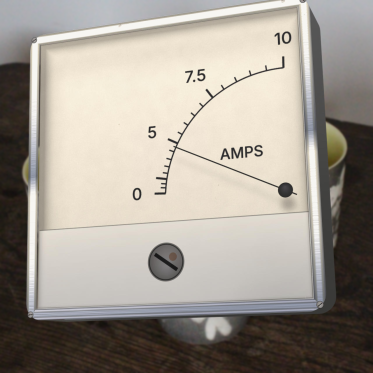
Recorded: 4.75 A
